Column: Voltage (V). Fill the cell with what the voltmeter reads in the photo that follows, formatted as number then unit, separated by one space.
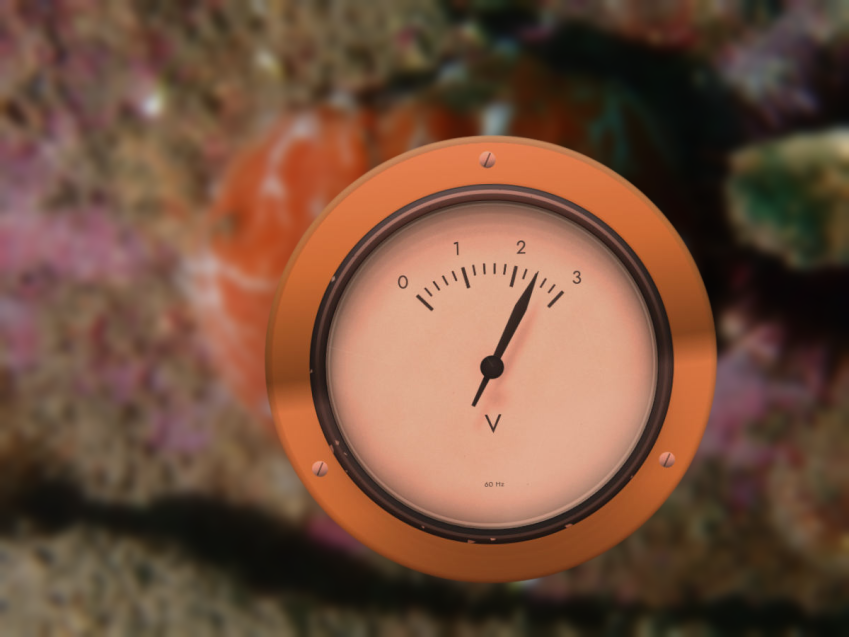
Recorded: 2.4 V
